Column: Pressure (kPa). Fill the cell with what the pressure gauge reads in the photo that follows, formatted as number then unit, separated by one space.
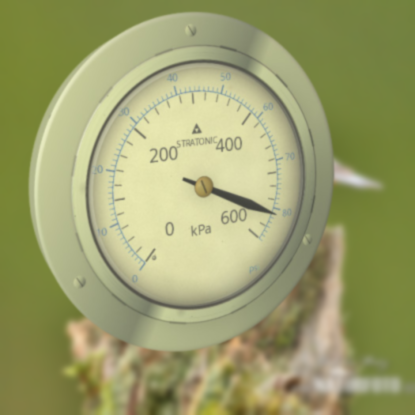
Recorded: 560 kPa
